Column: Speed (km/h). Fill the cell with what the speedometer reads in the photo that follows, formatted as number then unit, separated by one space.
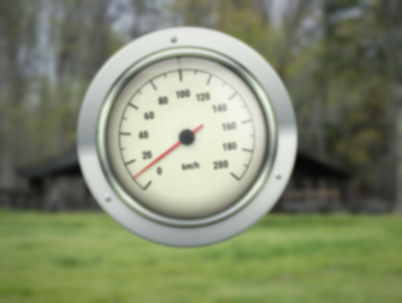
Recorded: 10 km/h
